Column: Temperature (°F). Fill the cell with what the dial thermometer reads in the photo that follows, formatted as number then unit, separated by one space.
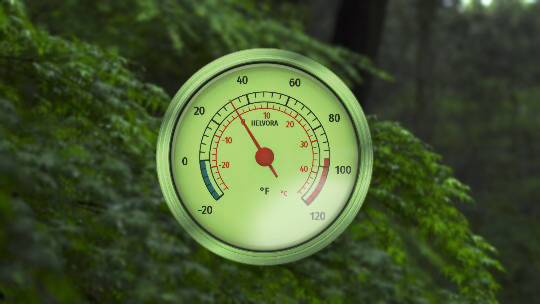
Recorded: 32 °F
